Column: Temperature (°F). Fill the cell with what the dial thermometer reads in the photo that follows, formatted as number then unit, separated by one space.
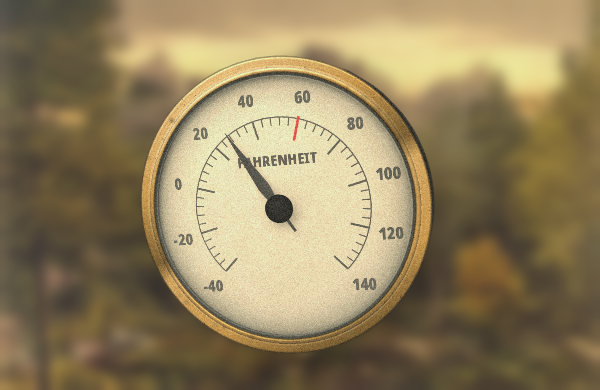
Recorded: 28 °F
